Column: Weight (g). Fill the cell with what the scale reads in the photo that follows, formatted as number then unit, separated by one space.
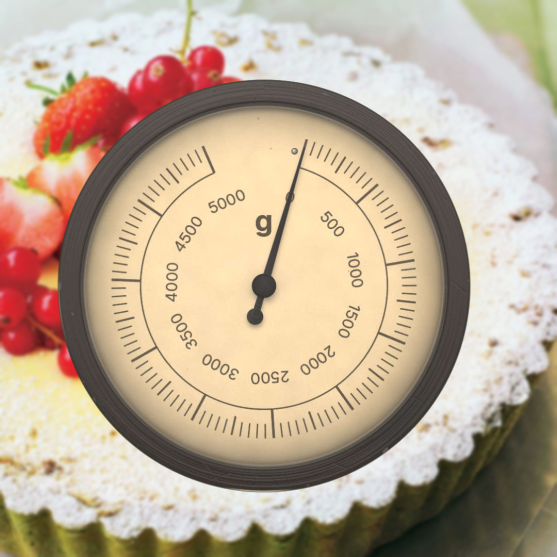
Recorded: 0 g
